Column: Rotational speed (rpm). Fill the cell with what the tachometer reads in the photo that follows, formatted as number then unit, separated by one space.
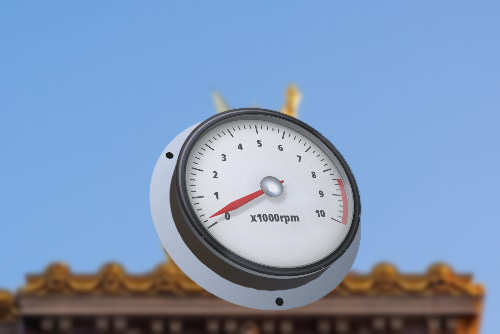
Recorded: 200 rpm
